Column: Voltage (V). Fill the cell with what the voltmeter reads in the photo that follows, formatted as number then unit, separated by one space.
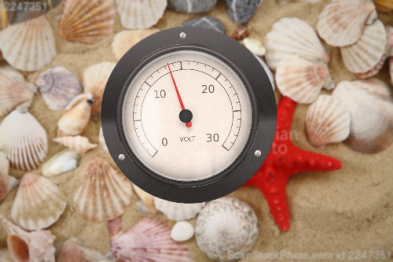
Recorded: 13.5 V
